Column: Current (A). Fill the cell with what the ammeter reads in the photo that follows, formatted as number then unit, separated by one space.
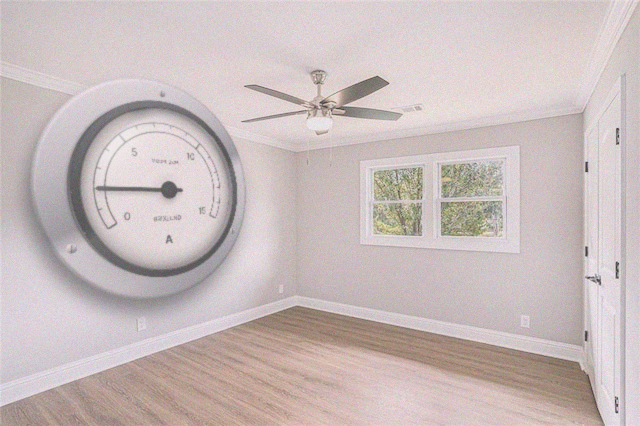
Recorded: 2 A
